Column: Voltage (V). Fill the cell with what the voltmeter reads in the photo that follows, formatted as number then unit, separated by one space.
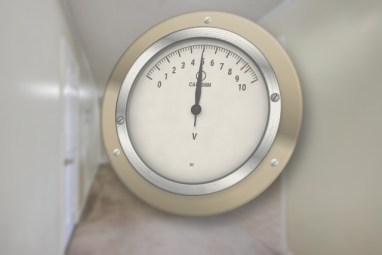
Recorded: 5 V
